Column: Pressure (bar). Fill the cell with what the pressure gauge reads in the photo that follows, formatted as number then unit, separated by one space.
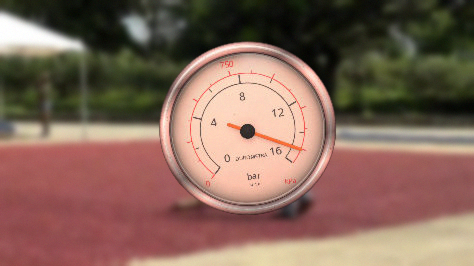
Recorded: 15 bar
